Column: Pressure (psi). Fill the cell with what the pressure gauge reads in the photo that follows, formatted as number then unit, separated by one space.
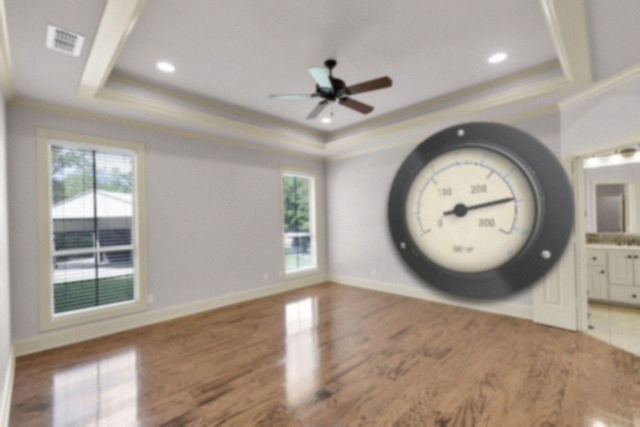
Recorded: 250 psi
